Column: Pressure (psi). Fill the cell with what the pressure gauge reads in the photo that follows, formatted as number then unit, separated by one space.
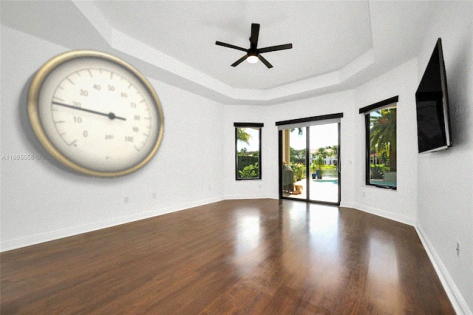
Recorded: 17.5 psi
